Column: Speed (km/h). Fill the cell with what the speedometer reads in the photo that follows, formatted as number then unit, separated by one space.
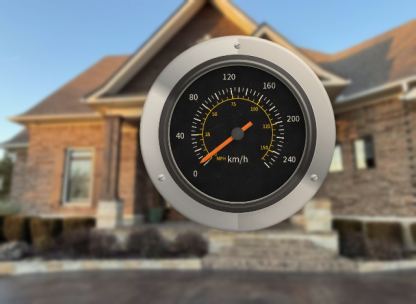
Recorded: 5 km/h
